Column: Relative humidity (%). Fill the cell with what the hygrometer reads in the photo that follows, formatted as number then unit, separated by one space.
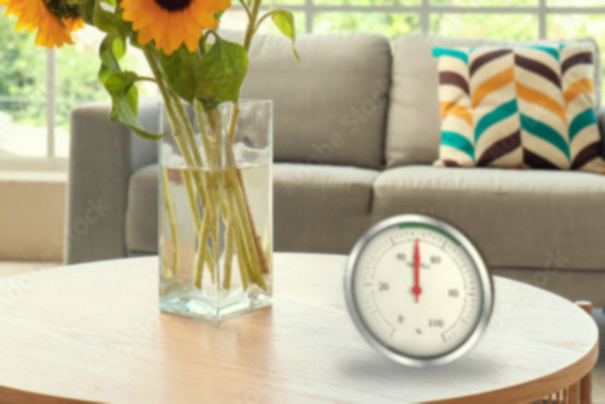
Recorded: 50 %
